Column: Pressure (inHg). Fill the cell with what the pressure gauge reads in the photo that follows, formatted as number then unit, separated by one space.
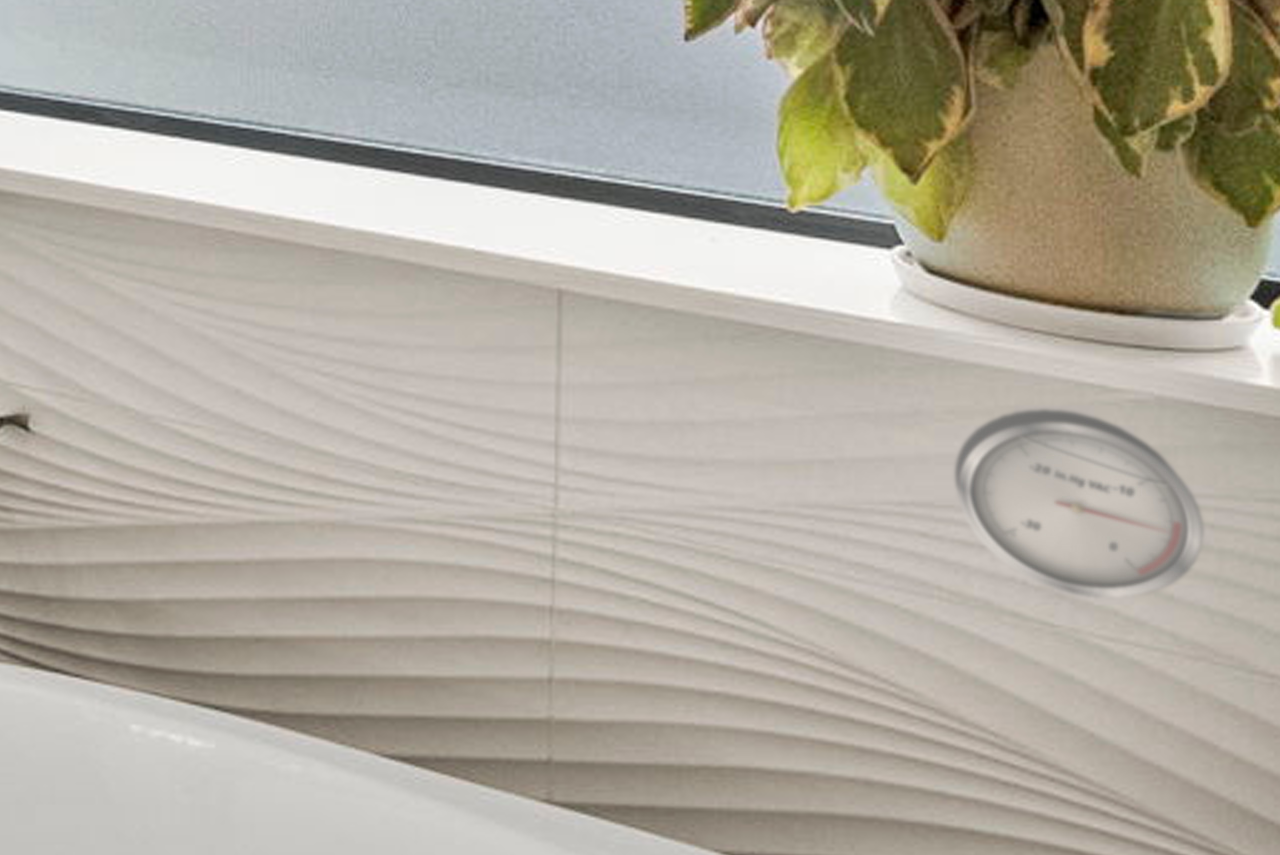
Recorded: -5 inHg
